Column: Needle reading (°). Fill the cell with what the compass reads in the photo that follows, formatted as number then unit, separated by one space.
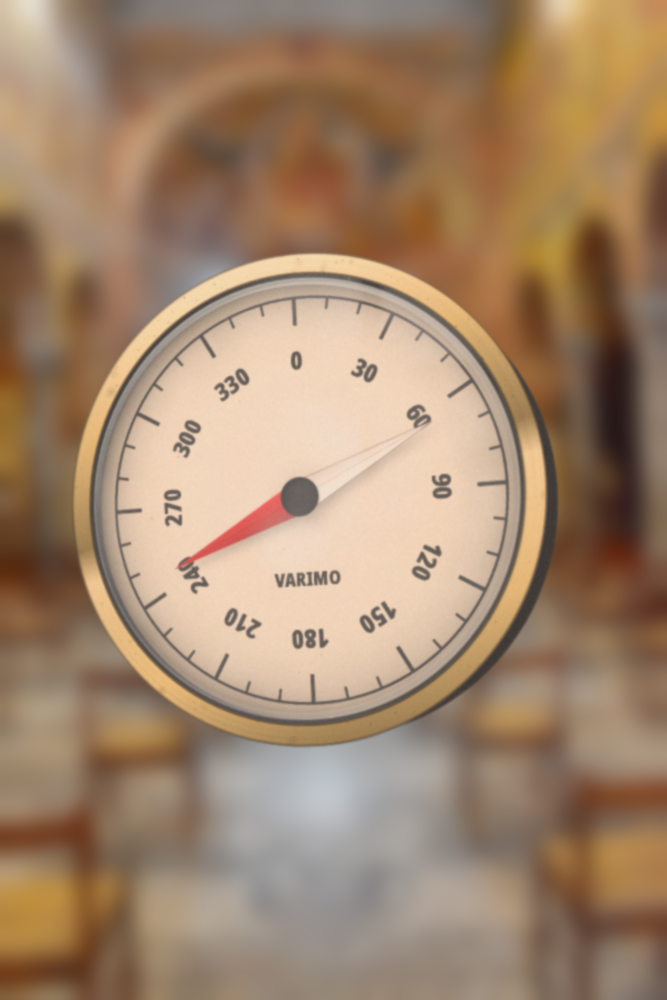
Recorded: 245 °
